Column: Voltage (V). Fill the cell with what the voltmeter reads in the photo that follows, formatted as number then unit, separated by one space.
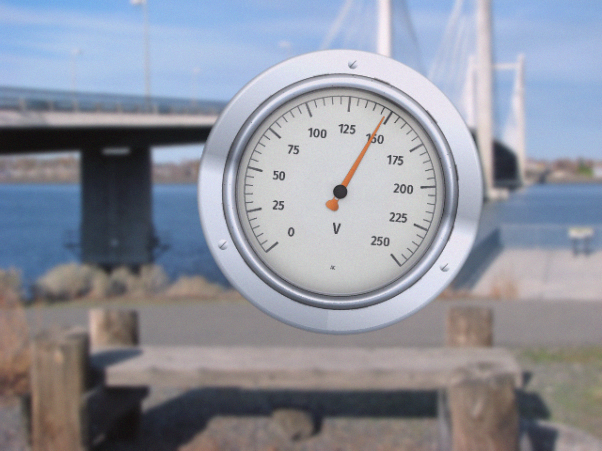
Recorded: 147.5 V
